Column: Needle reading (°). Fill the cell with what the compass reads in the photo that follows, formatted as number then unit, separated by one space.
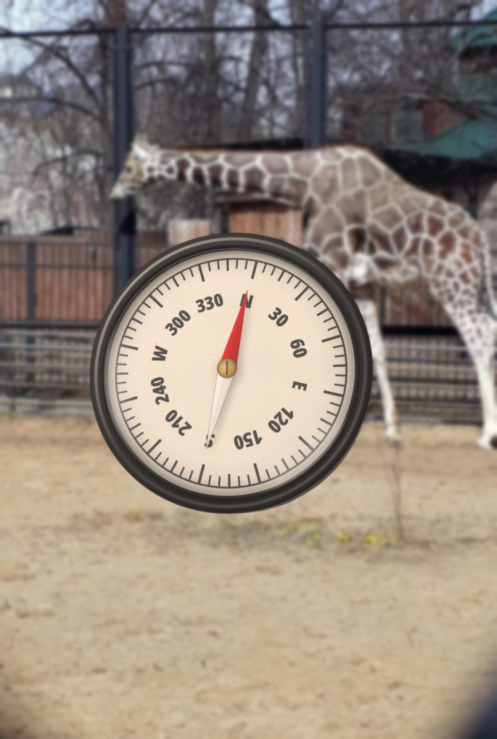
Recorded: 0 °
